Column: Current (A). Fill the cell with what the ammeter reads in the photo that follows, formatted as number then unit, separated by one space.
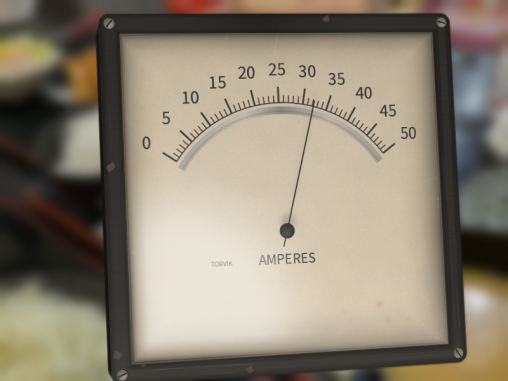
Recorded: 32 A
